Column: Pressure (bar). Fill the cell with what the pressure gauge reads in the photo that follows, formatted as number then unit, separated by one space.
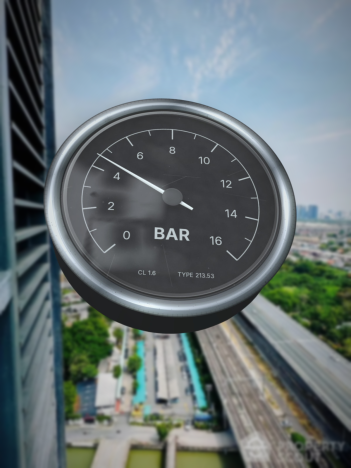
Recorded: 4.5 bar
